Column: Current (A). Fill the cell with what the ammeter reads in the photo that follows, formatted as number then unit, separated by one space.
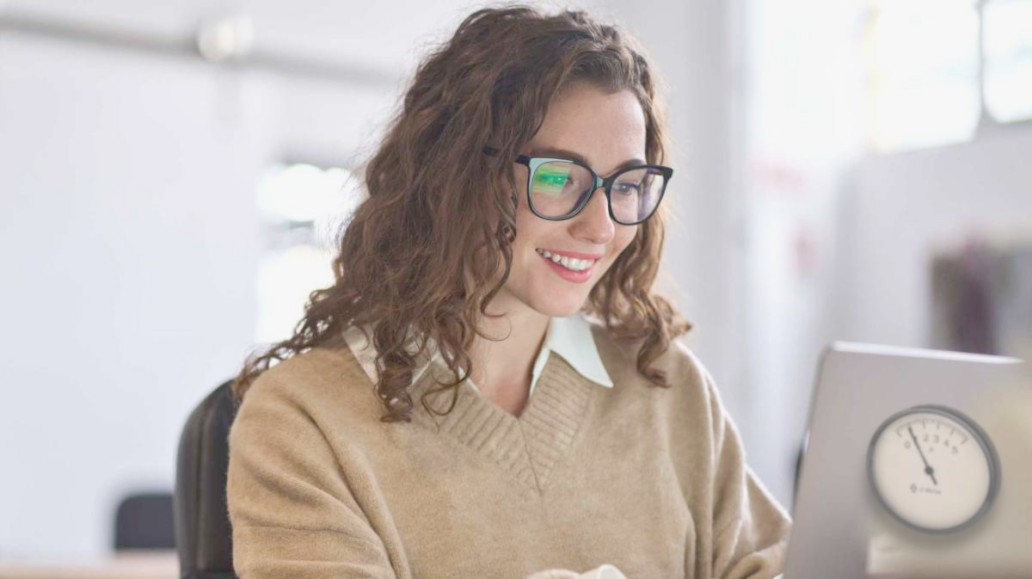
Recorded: 1 A
